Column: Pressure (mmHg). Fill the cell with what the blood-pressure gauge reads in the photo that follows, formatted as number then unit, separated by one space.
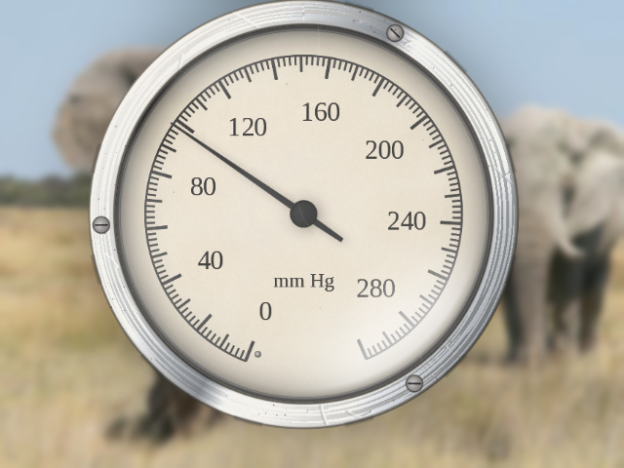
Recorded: 98 mmHg
